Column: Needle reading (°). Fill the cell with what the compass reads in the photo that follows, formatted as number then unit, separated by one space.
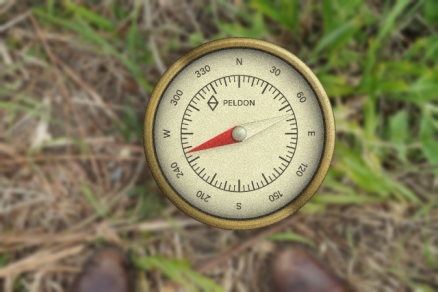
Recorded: 250 °
